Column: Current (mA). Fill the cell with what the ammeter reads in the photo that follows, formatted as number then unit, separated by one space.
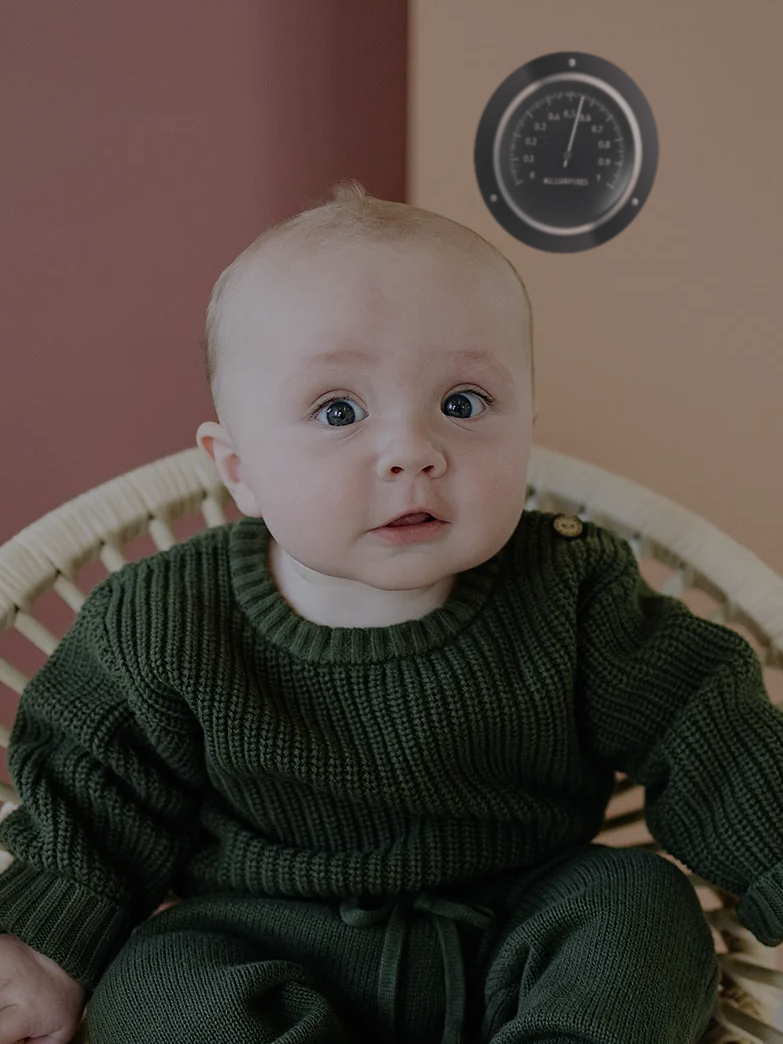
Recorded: 0.55 mA
